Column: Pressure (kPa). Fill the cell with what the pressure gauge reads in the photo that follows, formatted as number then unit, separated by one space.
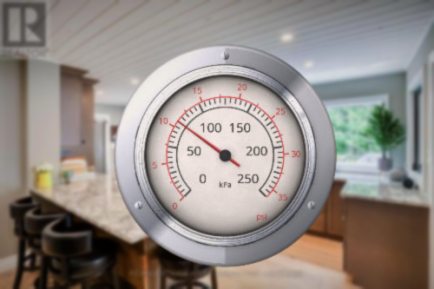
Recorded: 75 kPa
